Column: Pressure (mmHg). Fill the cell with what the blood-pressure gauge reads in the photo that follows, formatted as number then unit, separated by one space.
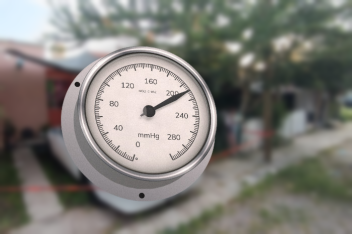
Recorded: 210 mmHg
